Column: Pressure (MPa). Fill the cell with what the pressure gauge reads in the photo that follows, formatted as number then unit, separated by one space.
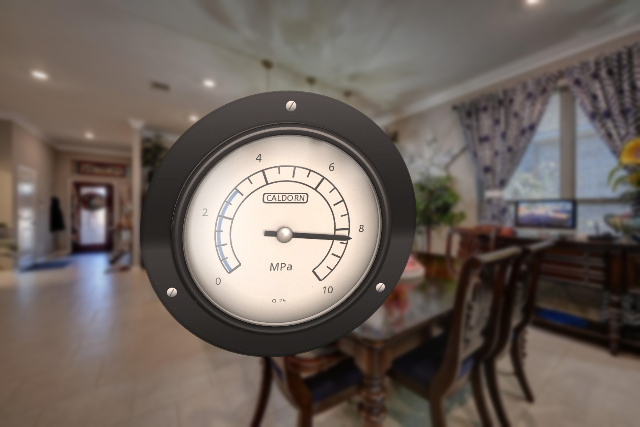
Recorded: 8.25 MPa
